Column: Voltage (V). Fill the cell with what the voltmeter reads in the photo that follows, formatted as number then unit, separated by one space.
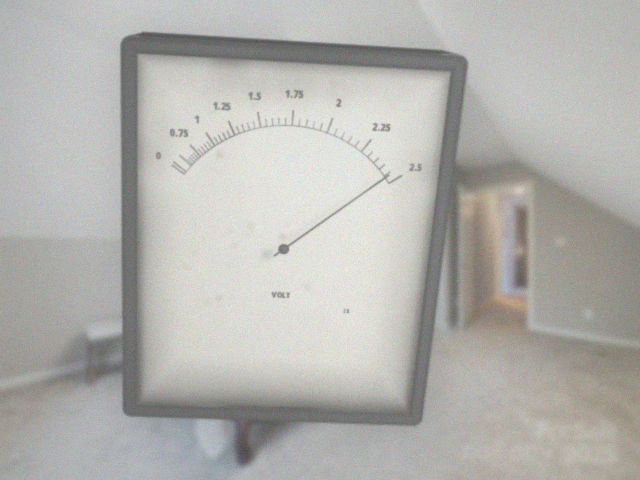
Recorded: 2.45 V
